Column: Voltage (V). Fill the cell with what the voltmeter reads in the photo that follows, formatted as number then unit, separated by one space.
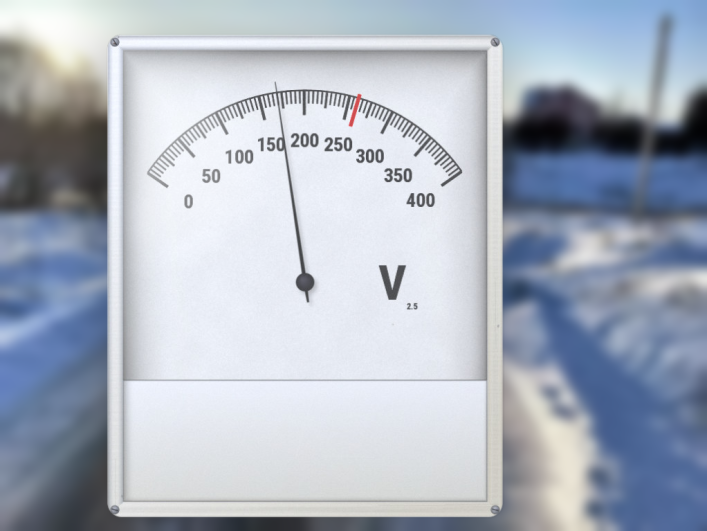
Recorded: 170 V
